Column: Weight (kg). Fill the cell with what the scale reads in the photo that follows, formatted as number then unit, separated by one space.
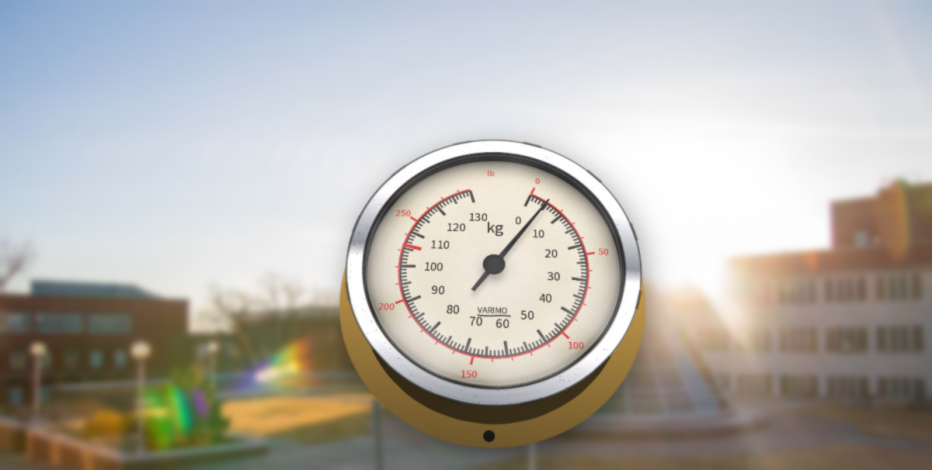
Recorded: 5 kg
